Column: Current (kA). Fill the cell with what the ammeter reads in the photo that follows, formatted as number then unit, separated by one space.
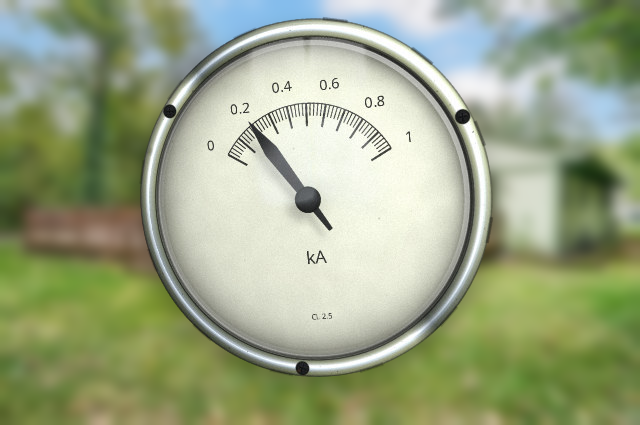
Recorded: 0.2 kA
